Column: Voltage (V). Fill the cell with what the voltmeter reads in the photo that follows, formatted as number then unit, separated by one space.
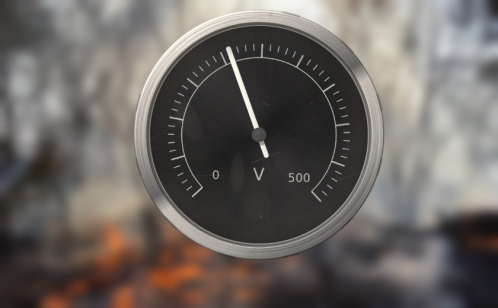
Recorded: 210 V
